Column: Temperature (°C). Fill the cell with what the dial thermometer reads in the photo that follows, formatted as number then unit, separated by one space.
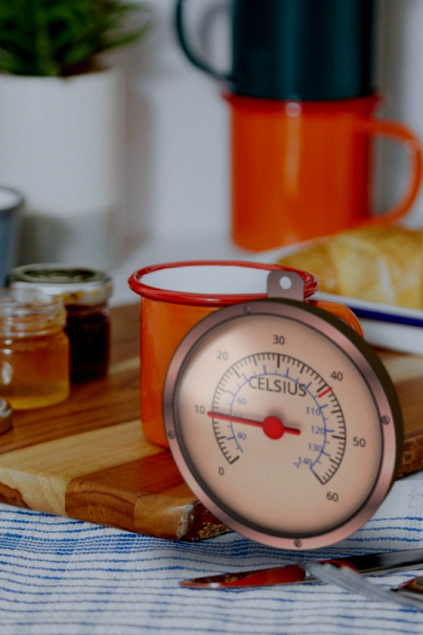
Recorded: 10 °C
